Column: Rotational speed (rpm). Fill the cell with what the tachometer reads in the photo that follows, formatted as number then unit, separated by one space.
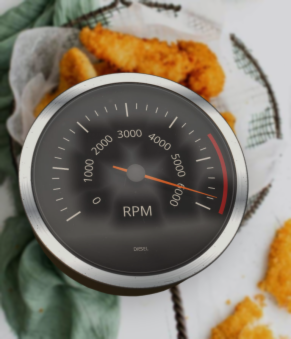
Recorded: 5800 rpm
